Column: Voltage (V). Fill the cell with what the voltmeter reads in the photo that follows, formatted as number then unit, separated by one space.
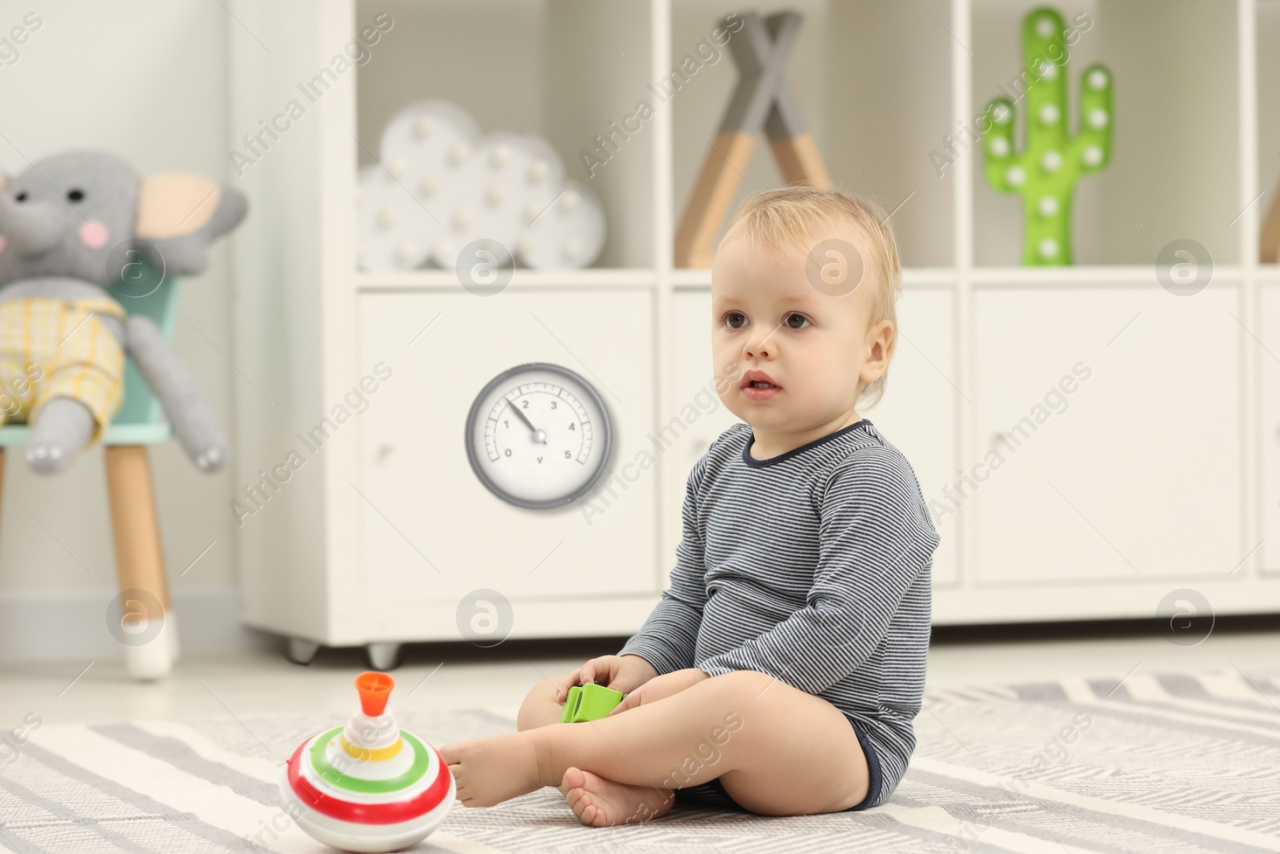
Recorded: 1.6 V
